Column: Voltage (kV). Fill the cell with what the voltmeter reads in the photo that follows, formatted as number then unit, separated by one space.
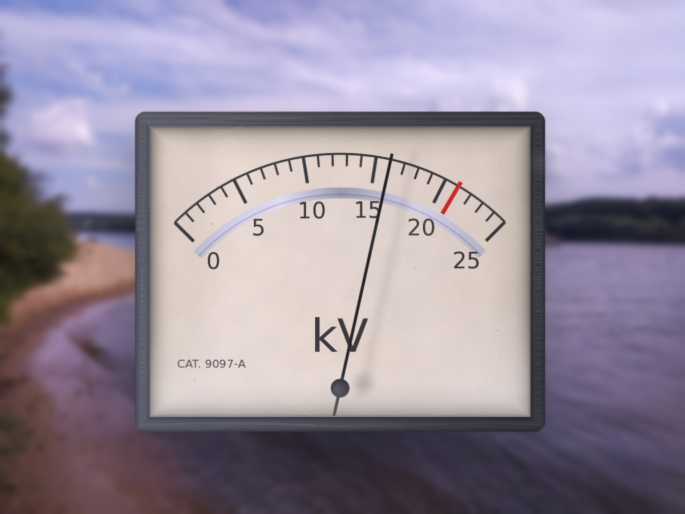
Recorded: 16 kV
